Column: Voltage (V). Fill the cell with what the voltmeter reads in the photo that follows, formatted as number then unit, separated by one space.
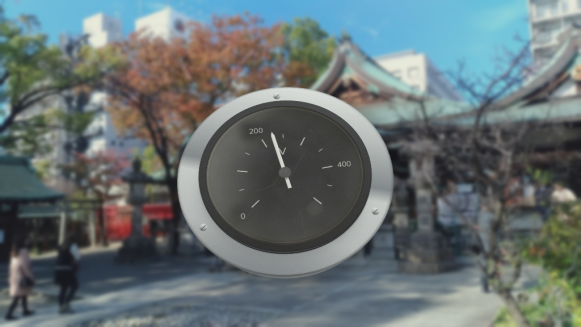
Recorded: 225 V
